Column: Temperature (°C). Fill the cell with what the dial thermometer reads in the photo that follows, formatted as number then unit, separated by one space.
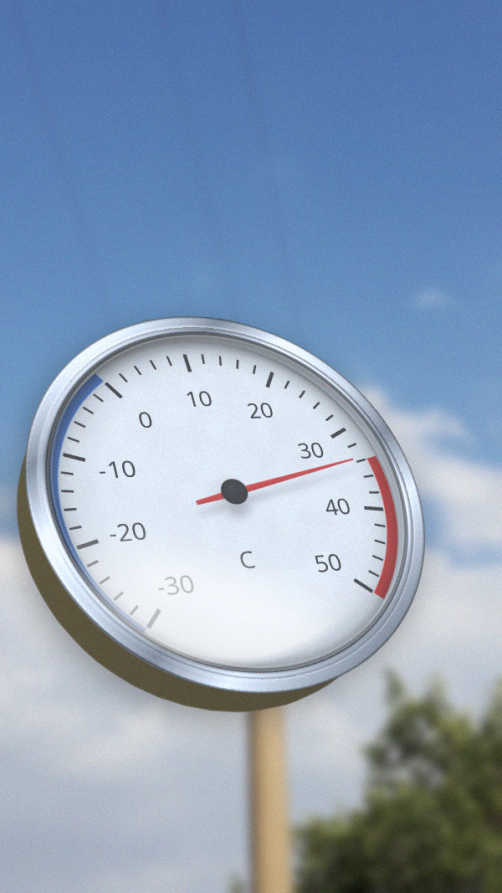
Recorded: 34 °C
